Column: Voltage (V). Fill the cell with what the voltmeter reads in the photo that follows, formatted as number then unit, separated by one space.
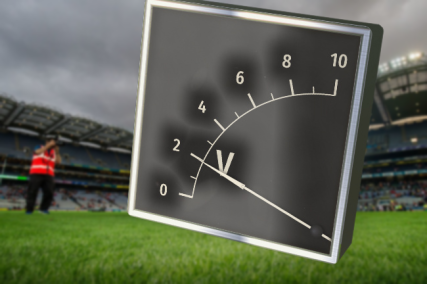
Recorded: 2 V
